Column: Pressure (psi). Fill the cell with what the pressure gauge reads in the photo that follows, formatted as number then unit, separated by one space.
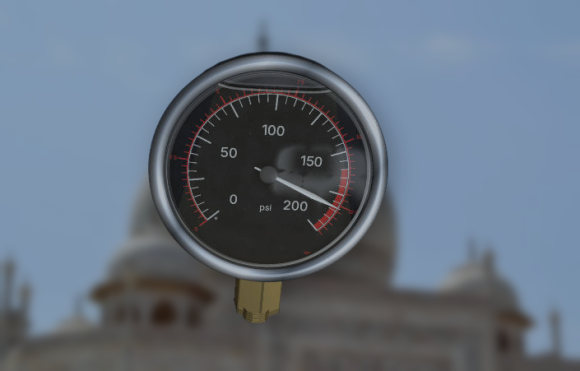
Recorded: 182.5 psi
